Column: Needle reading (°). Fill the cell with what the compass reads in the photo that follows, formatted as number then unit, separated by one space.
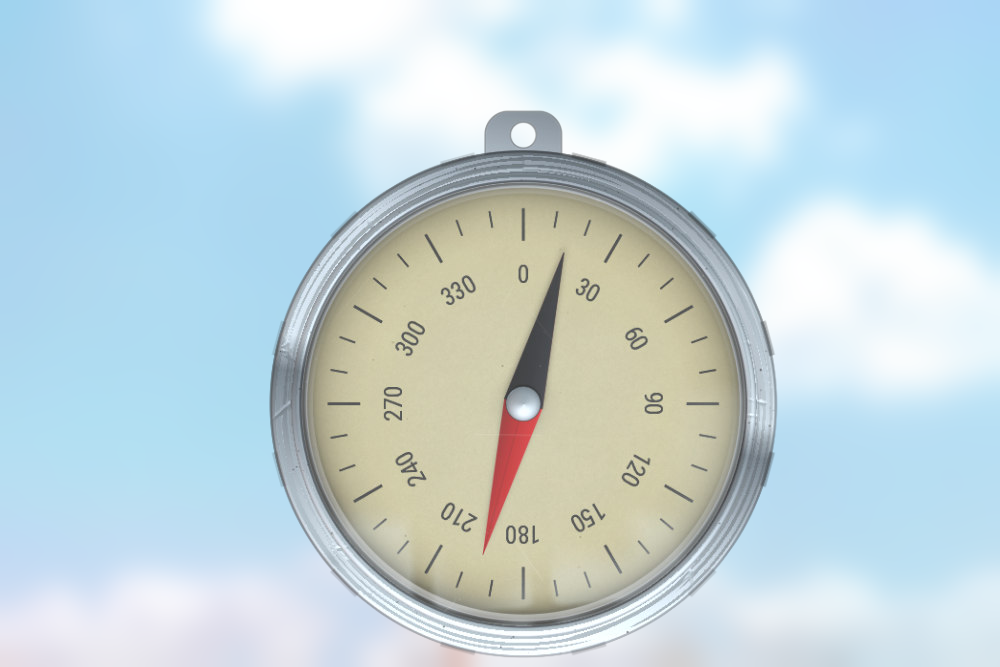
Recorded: 195 °
